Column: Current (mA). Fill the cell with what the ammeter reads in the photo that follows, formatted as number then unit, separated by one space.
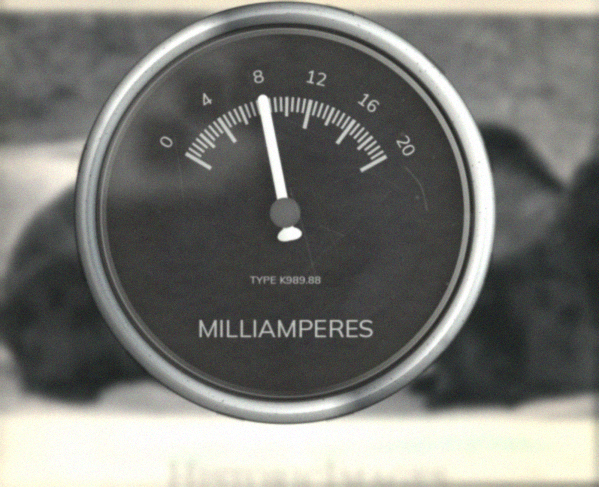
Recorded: 8 mA
